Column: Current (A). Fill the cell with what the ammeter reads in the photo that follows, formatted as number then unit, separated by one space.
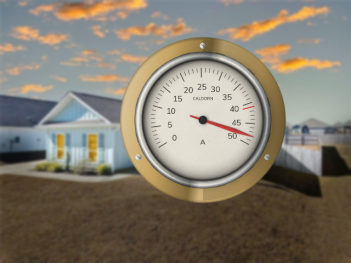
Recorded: 48 A
